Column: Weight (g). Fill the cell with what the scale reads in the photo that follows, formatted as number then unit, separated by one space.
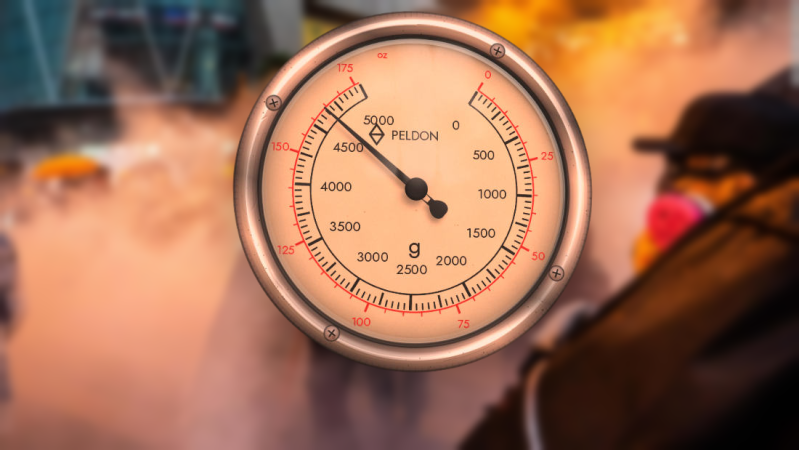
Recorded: 4650 g
